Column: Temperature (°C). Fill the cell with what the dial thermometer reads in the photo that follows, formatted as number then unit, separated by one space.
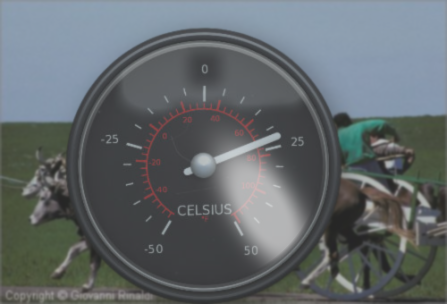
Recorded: 22.5 °C
